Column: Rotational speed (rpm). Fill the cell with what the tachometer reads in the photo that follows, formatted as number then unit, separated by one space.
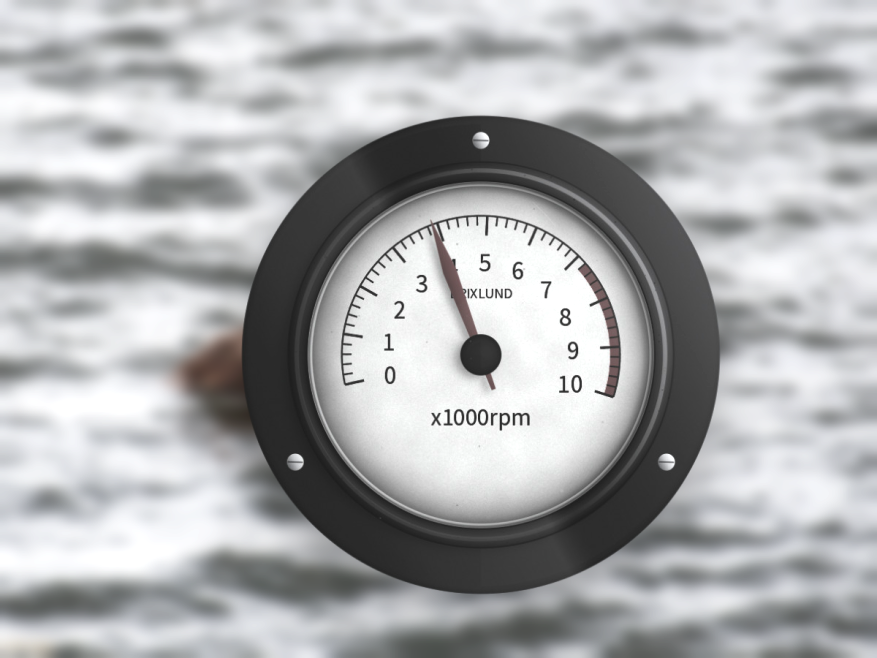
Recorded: 3900 rpm
